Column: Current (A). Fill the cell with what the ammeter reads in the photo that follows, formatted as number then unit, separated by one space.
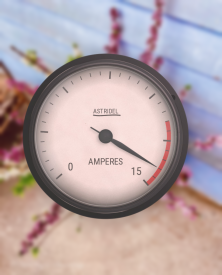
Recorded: 14 A
